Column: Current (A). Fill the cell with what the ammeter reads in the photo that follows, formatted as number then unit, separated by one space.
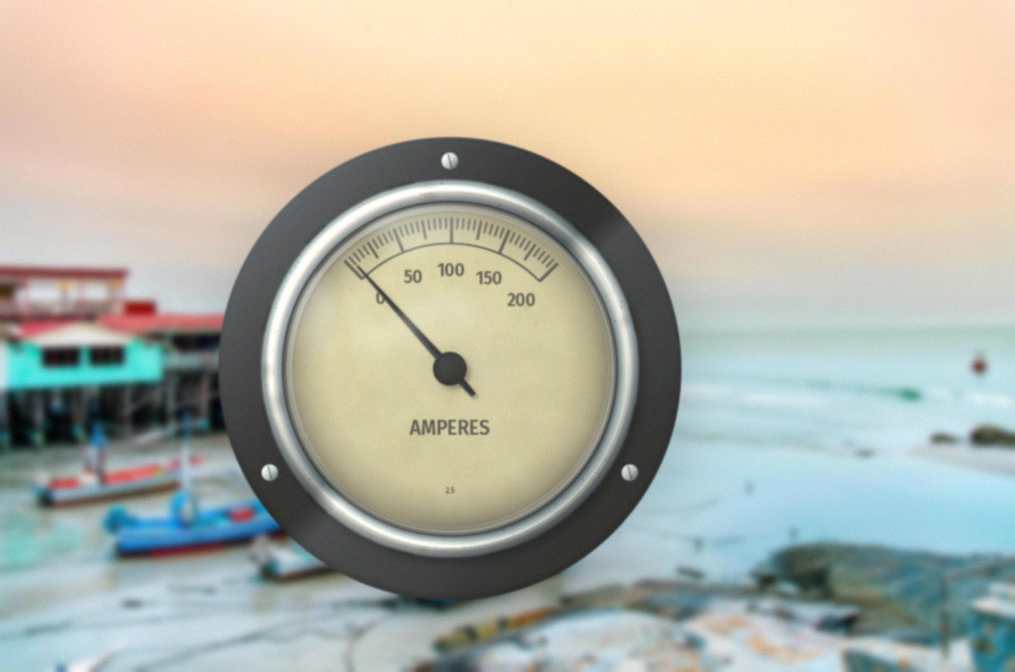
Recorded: 5 A
